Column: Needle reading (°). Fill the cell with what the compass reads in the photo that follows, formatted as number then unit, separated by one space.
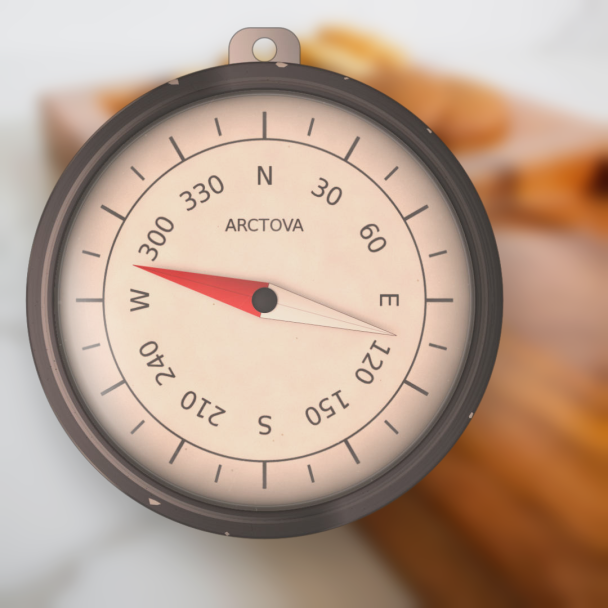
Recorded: 285 °
